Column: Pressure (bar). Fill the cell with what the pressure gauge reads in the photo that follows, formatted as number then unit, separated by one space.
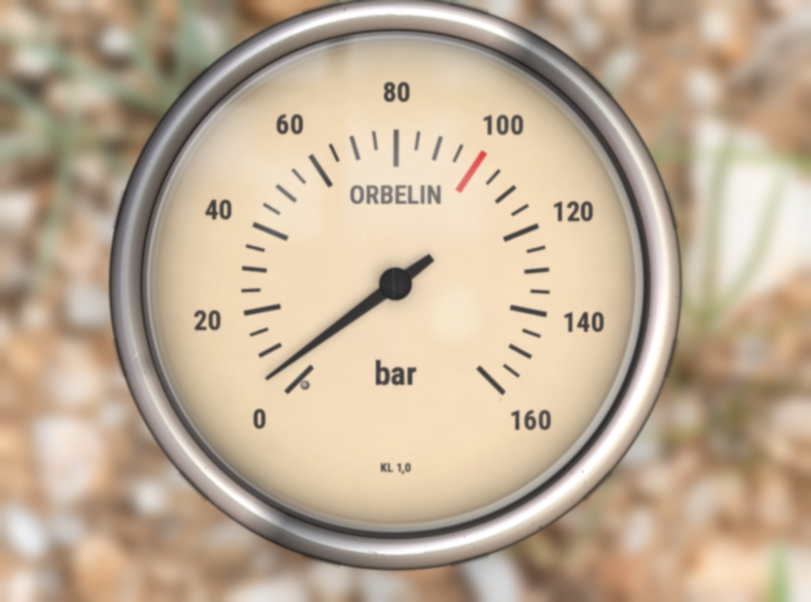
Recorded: 5 bar
